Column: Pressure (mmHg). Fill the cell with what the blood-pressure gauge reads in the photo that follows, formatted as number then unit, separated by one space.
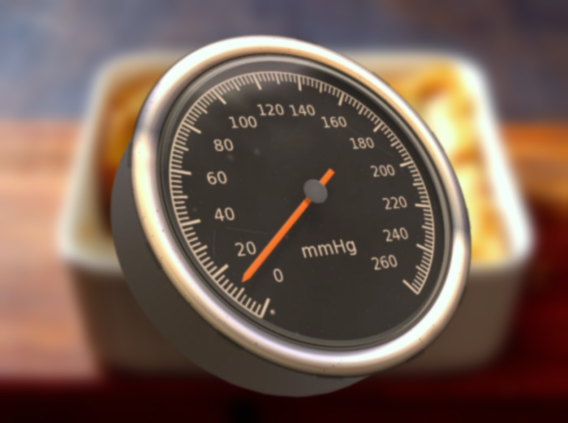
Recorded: 12 mmHg
